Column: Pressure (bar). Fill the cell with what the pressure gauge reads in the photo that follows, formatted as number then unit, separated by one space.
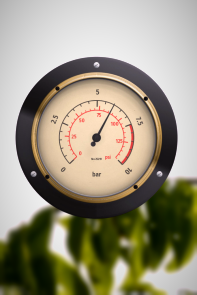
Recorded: 6 bar
